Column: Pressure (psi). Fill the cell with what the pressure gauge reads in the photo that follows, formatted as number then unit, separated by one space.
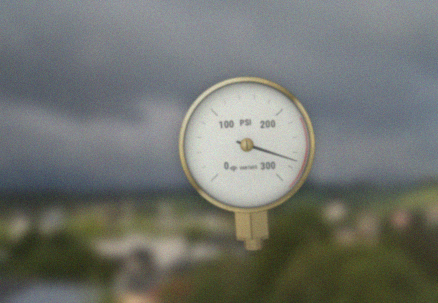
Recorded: 270 psi
